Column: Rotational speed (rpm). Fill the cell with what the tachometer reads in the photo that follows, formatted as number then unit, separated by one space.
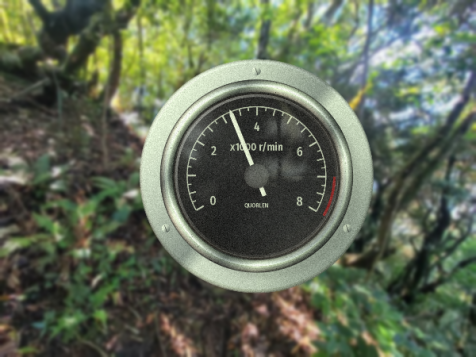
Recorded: 3250 rpm
